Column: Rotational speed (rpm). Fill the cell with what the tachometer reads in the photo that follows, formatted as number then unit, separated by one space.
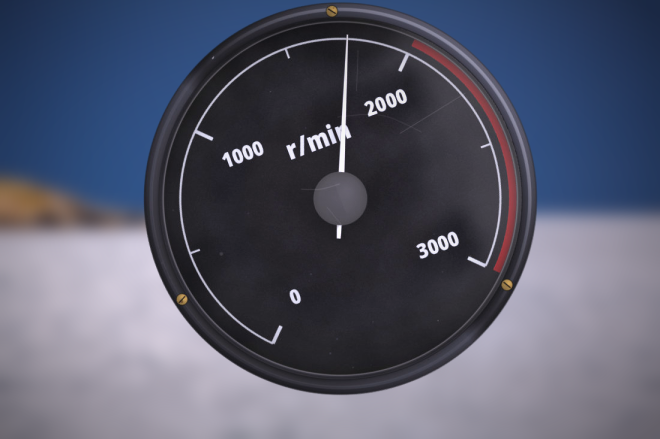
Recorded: 1750 rpm
